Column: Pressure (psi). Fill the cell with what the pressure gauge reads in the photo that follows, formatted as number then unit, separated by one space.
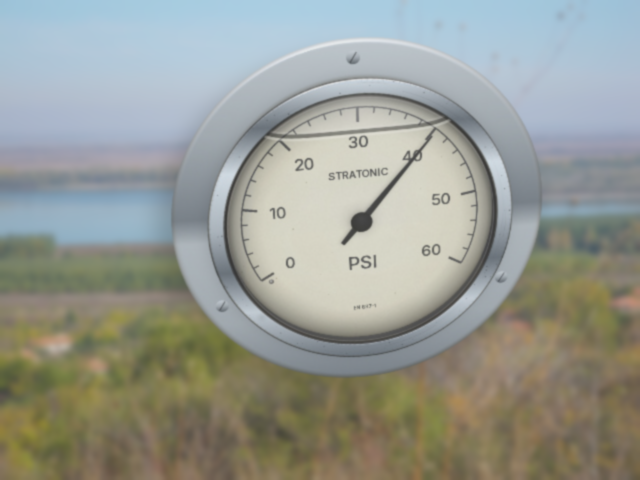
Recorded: 40 psi
